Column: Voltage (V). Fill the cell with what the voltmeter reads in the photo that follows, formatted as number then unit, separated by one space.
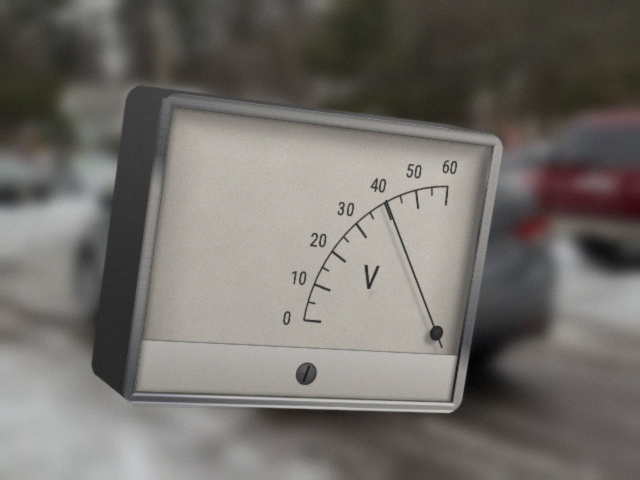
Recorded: 40 V
